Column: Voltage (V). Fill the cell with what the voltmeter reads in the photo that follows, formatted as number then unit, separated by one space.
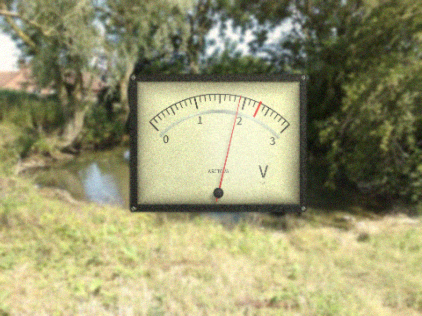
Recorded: 1.9 V
